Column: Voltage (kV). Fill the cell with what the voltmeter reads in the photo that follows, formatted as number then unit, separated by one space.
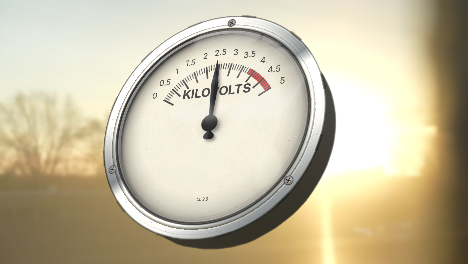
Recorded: 2.5 kV
